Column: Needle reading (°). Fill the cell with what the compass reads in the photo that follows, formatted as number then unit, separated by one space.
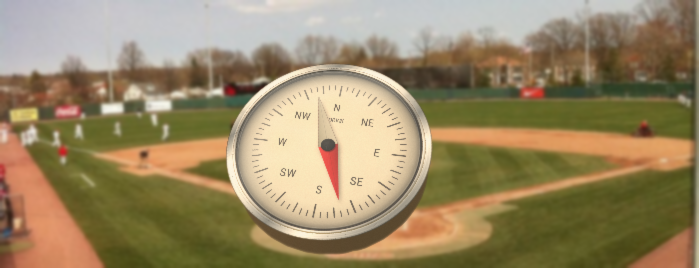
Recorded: 160 °
